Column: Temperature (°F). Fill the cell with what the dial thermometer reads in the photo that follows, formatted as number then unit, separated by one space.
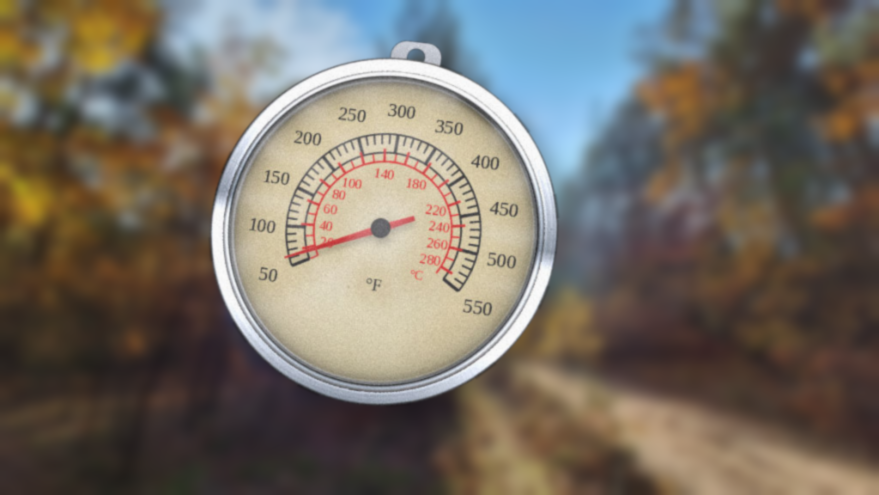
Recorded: 60 °F
